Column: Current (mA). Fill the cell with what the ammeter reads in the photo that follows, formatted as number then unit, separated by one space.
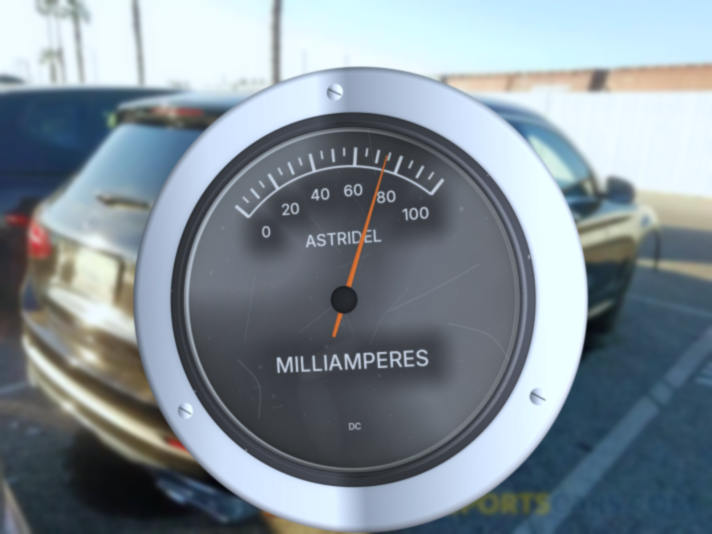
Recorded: 75 mA
